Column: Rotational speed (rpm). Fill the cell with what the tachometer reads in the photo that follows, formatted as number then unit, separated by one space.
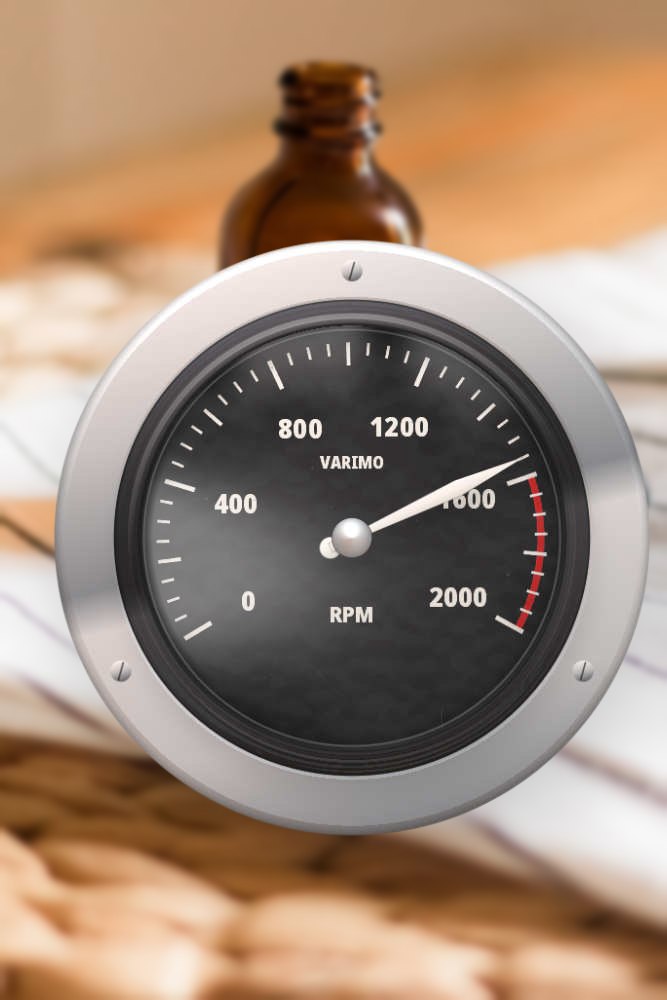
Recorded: 1550 rpm
